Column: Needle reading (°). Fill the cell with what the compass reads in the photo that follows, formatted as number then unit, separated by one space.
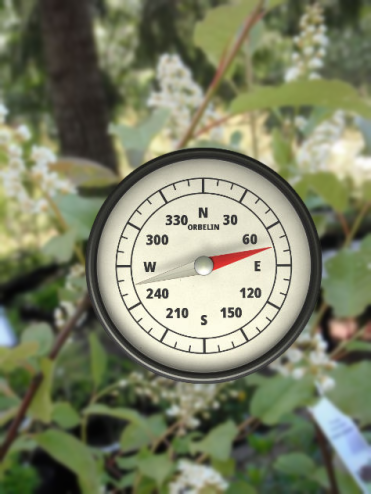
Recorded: 75 °
